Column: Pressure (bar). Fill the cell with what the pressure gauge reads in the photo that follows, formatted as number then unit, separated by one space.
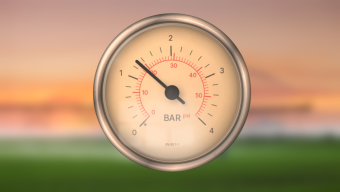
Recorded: 1.3 bar
